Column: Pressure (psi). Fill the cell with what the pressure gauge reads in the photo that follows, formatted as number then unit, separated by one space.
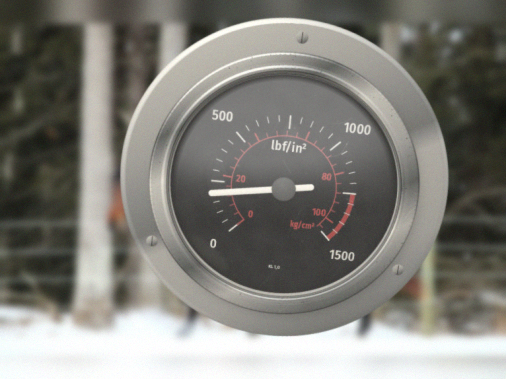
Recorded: 200 psi
